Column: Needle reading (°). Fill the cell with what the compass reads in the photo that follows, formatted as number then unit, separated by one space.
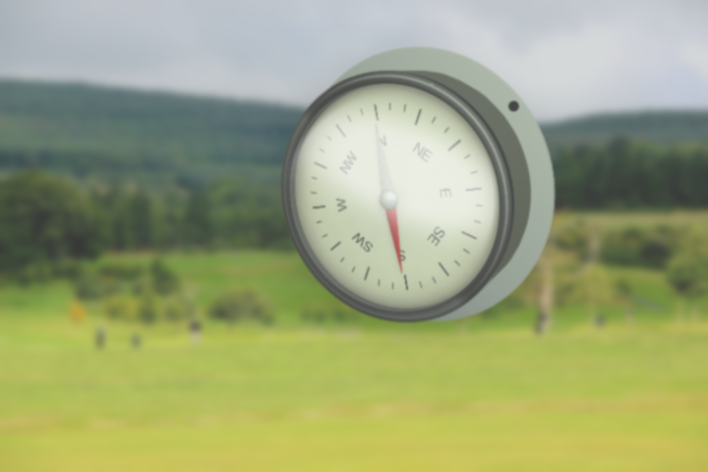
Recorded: 180 °
